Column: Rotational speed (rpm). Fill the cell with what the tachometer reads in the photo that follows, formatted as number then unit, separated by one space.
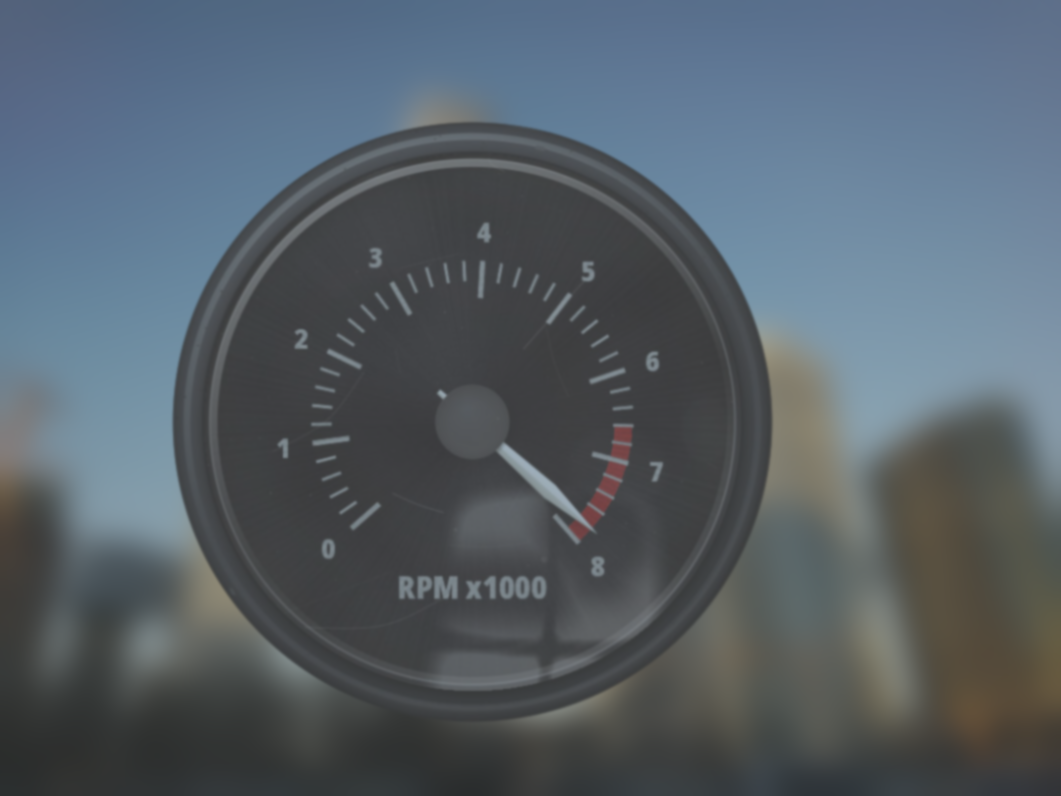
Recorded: 7800 rpm
